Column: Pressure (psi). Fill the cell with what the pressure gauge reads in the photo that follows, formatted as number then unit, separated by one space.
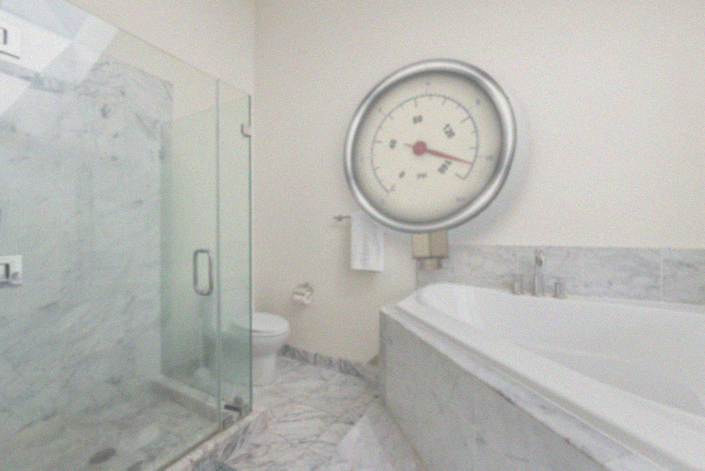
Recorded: 150 psi
